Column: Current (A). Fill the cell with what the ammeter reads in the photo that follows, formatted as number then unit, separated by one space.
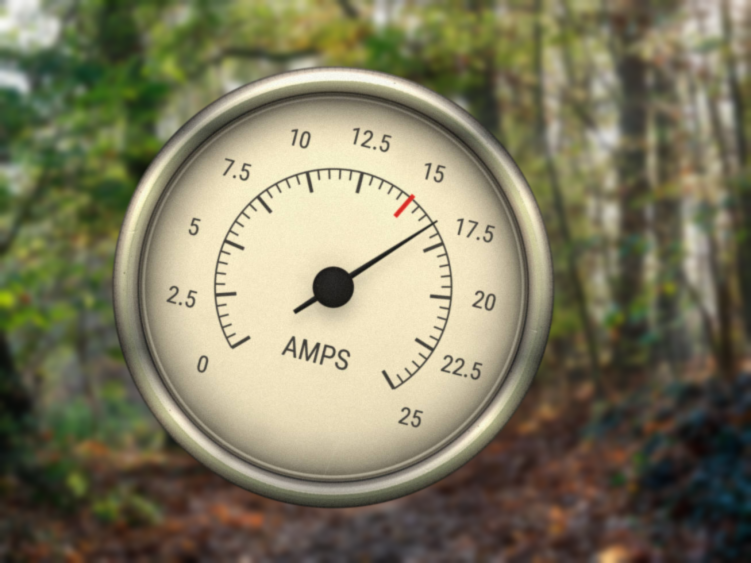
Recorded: 16.5 A
